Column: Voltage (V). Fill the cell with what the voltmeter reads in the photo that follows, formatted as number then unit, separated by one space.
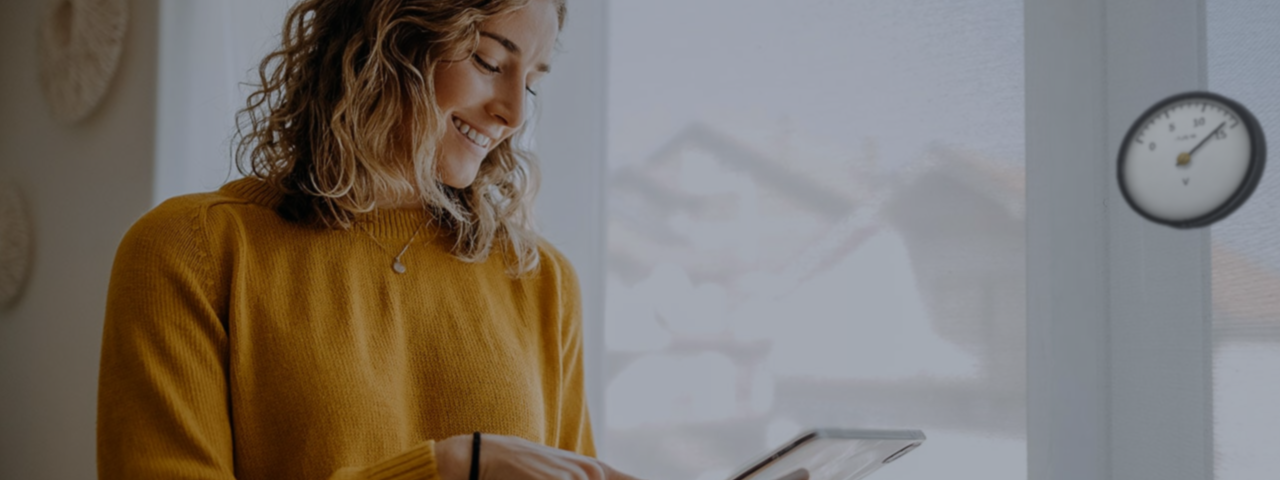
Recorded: 14 V
